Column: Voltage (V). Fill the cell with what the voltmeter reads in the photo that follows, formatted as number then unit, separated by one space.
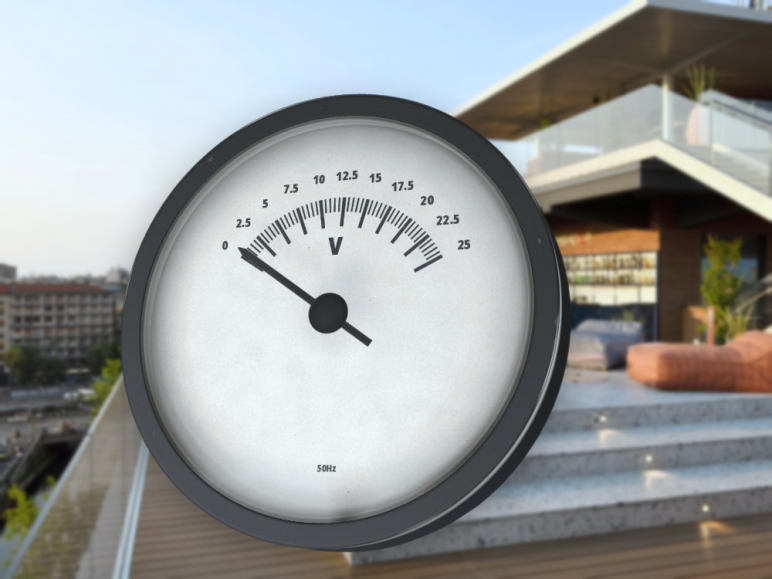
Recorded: 0.5 V
